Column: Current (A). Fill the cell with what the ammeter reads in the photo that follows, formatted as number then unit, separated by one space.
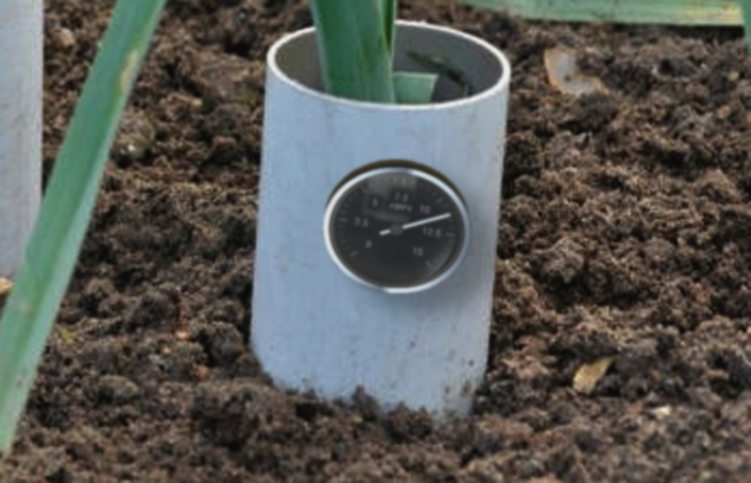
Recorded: 11 A
